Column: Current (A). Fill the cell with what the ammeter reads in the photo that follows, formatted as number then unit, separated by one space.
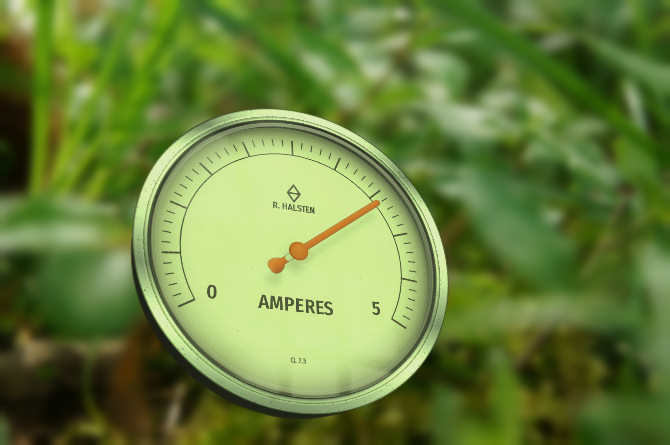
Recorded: 3.6 A
